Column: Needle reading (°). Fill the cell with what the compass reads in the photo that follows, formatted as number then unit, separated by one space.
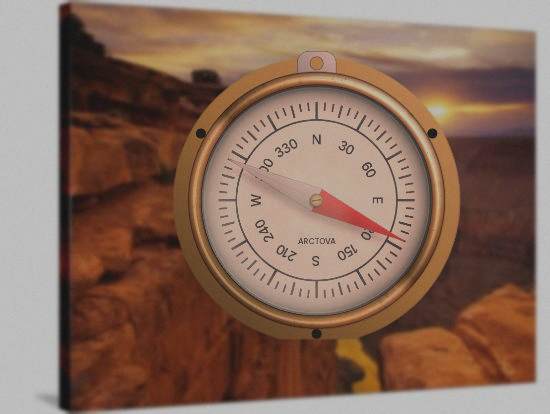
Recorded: 115 °
